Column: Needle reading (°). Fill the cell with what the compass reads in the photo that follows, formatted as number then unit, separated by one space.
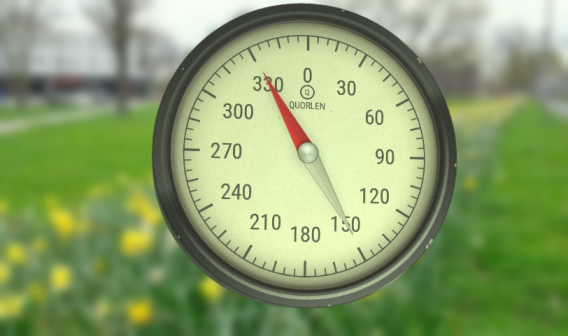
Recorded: 330 °
